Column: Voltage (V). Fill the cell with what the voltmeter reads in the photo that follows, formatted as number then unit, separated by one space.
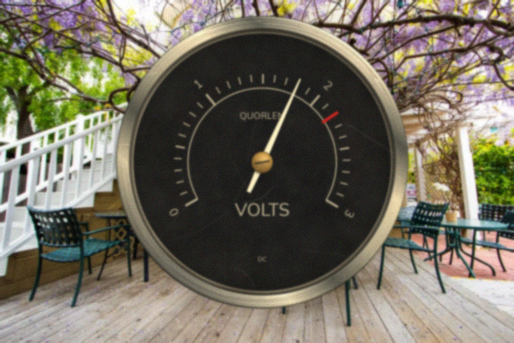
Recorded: 1.8 V
